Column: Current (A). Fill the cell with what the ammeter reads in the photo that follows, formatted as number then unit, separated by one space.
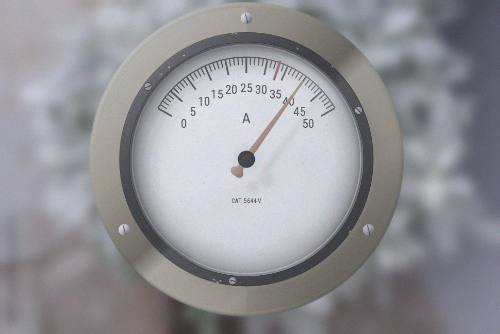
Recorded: 40 A
